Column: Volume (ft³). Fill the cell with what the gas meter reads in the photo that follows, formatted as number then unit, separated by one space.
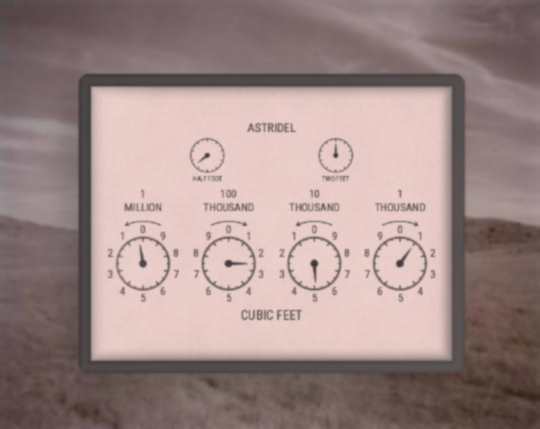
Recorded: 25100 ft³
